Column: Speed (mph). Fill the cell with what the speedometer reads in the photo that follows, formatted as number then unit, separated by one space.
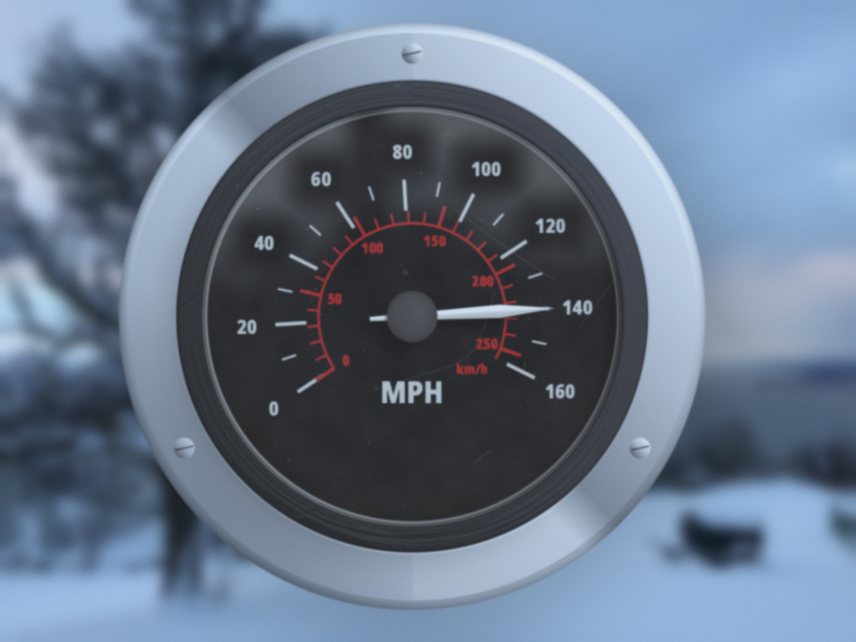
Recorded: 140 mph
